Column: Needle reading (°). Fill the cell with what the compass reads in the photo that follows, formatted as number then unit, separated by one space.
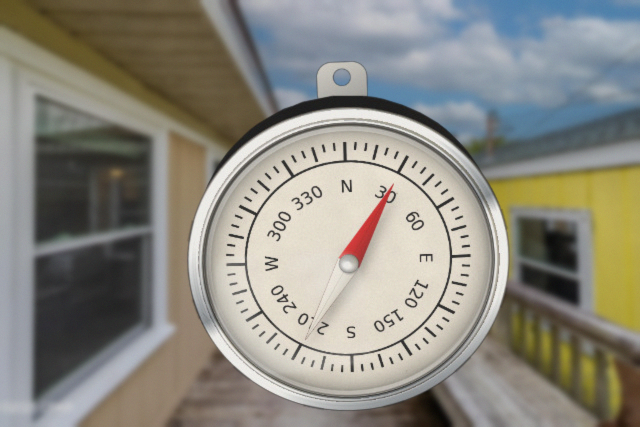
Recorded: 30 °
